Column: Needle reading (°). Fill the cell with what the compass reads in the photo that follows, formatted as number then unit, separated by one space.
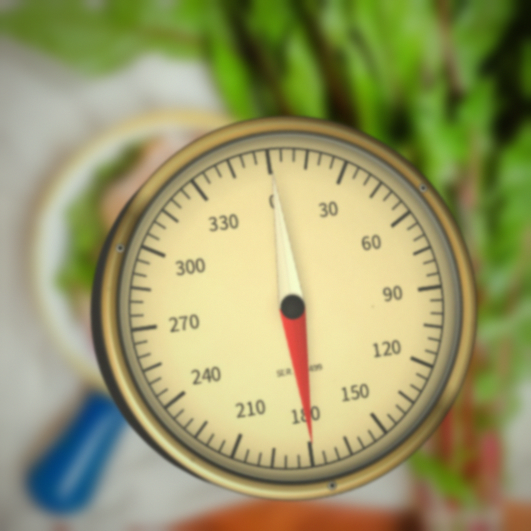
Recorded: 180 °
